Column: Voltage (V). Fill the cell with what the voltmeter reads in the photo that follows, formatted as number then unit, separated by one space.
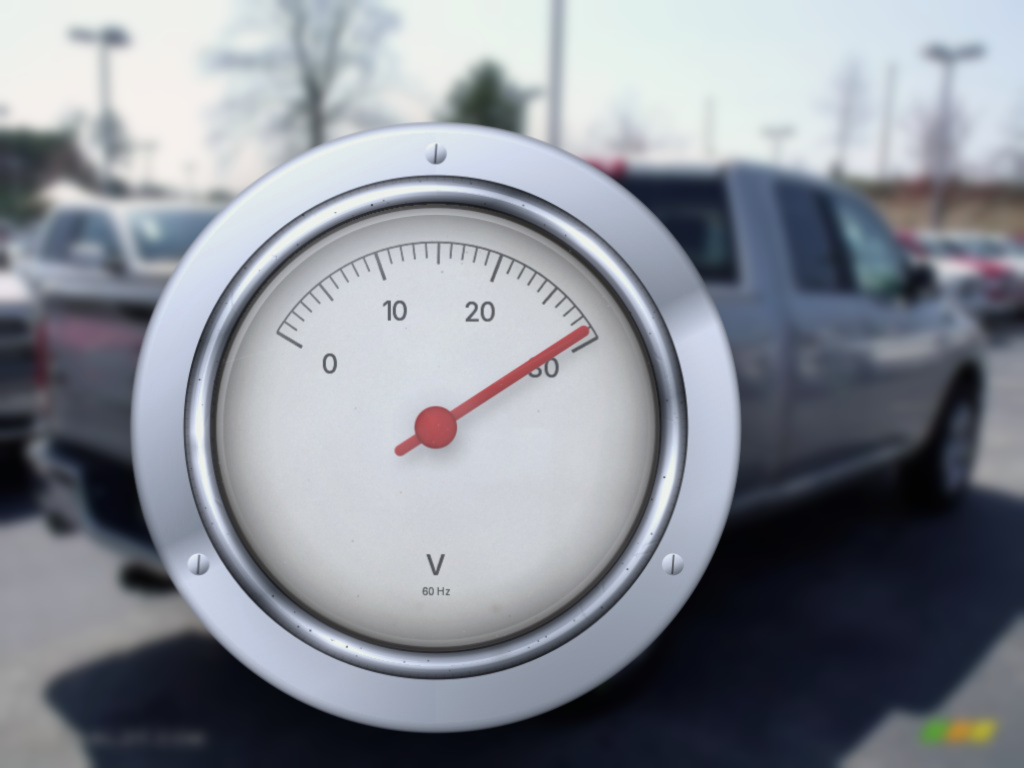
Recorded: 29 V
